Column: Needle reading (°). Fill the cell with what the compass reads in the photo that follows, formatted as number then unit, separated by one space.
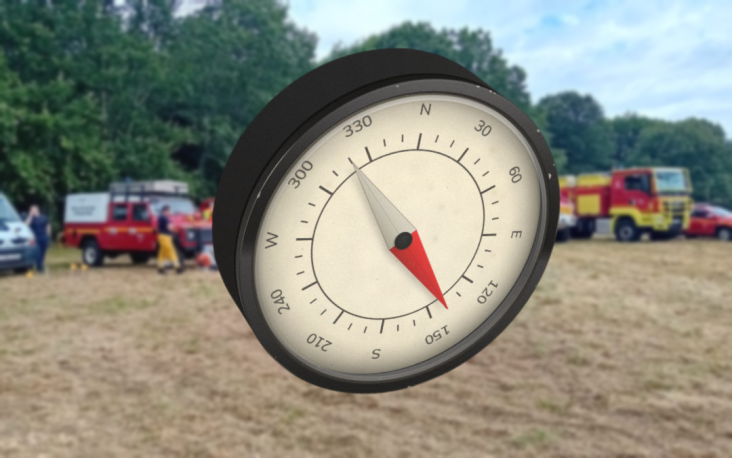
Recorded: 140 °
